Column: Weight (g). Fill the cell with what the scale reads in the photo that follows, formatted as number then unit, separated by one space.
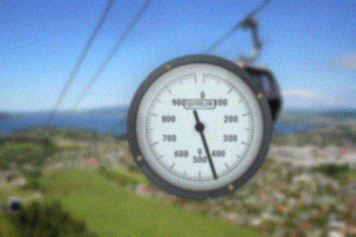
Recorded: 450 g
